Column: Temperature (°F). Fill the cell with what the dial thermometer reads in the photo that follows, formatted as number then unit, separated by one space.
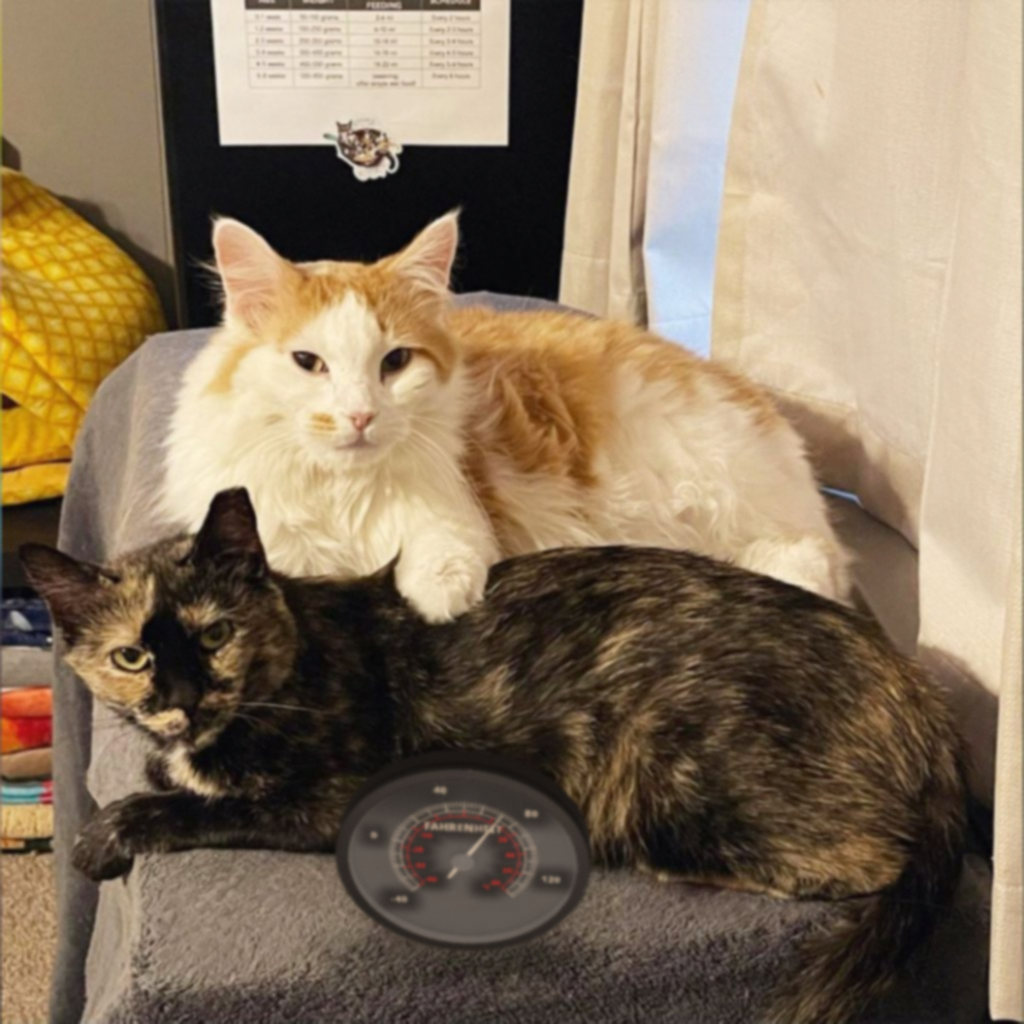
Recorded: 70 °F
